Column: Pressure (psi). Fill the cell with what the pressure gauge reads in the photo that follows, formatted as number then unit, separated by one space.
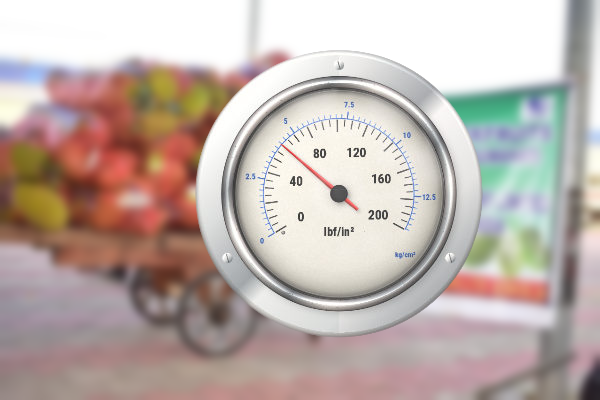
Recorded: 60 psi
